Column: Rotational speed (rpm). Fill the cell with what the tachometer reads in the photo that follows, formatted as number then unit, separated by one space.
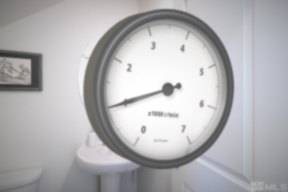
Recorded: 1000 rpm
